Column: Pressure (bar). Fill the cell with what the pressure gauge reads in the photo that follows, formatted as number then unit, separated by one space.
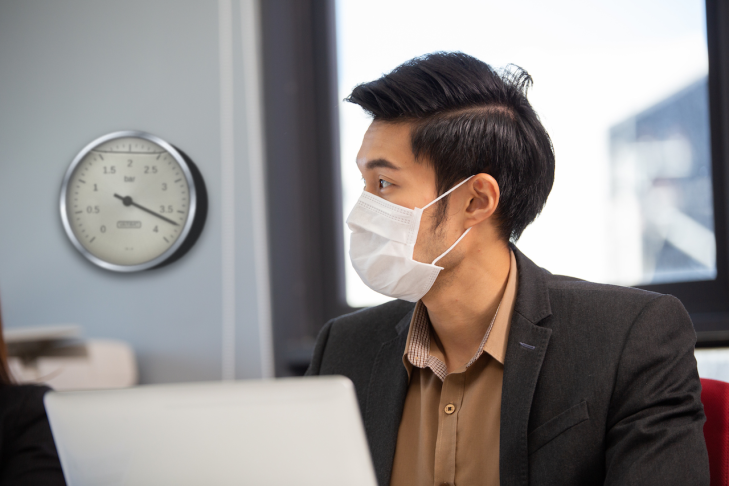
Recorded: 3.7 bar
